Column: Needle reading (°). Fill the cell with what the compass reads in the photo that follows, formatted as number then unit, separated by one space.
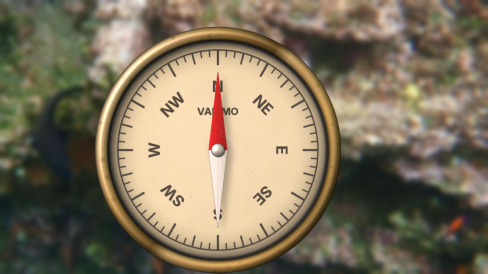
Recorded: 0 °
